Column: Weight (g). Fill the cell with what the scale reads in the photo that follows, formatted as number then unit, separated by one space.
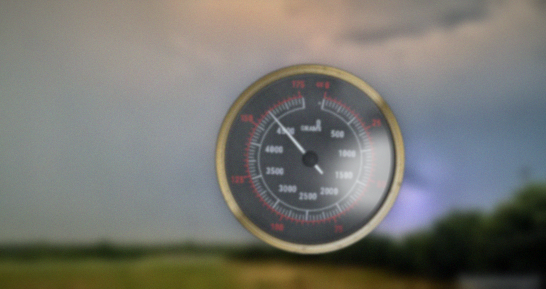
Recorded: 4500 g
